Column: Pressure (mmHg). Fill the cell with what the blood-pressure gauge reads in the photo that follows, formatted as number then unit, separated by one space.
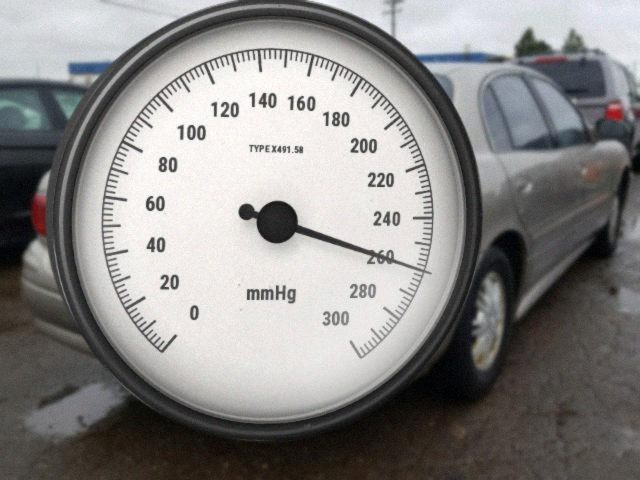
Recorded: 260 mmHg
